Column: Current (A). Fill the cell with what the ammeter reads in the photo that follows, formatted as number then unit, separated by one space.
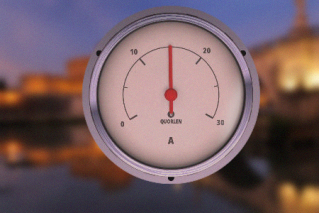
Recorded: 15 A
